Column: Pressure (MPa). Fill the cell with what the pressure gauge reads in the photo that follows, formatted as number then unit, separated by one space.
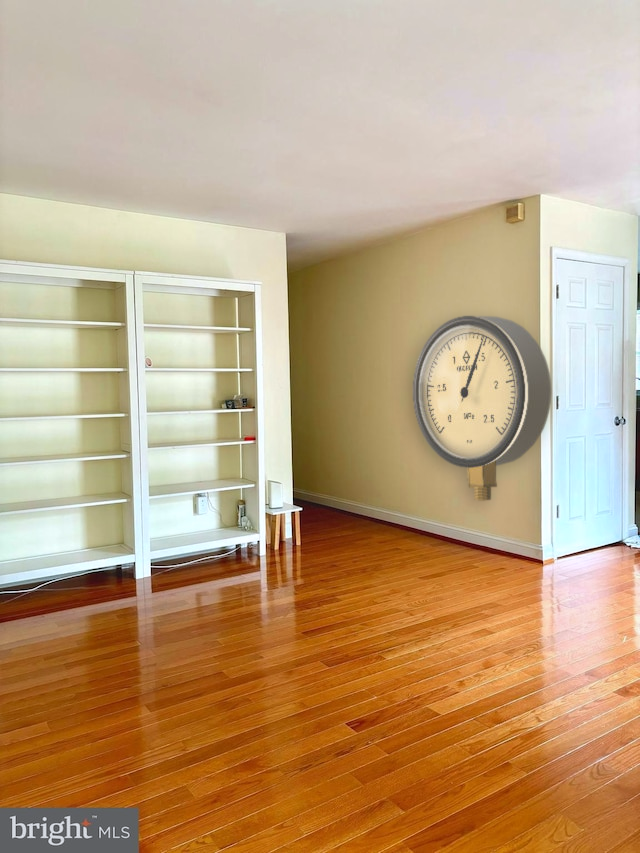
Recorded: 1.5 MPa
